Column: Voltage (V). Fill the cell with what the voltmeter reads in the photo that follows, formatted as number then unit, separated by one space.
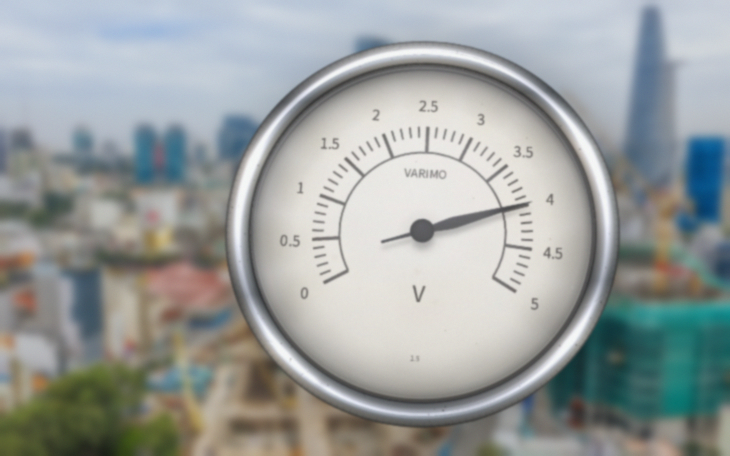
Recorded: 4 V
